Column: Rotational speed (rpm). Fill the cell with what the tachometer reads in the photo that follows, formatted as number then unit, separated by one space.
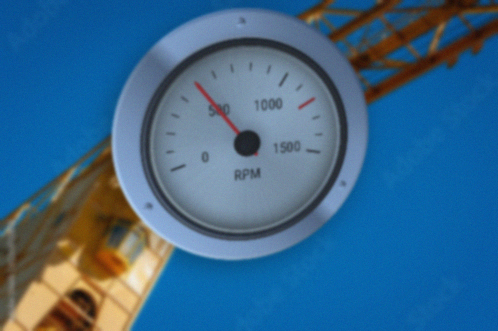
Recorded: 500 rpm
